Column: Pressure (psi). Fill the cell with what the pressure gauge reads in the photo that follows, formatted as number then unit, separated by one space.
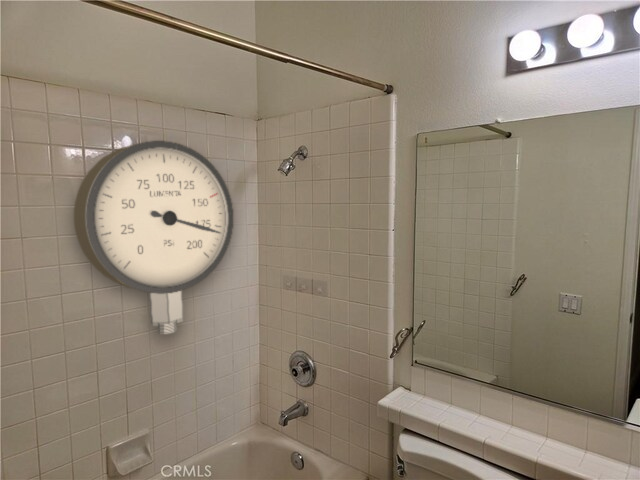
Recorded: 180 psi
